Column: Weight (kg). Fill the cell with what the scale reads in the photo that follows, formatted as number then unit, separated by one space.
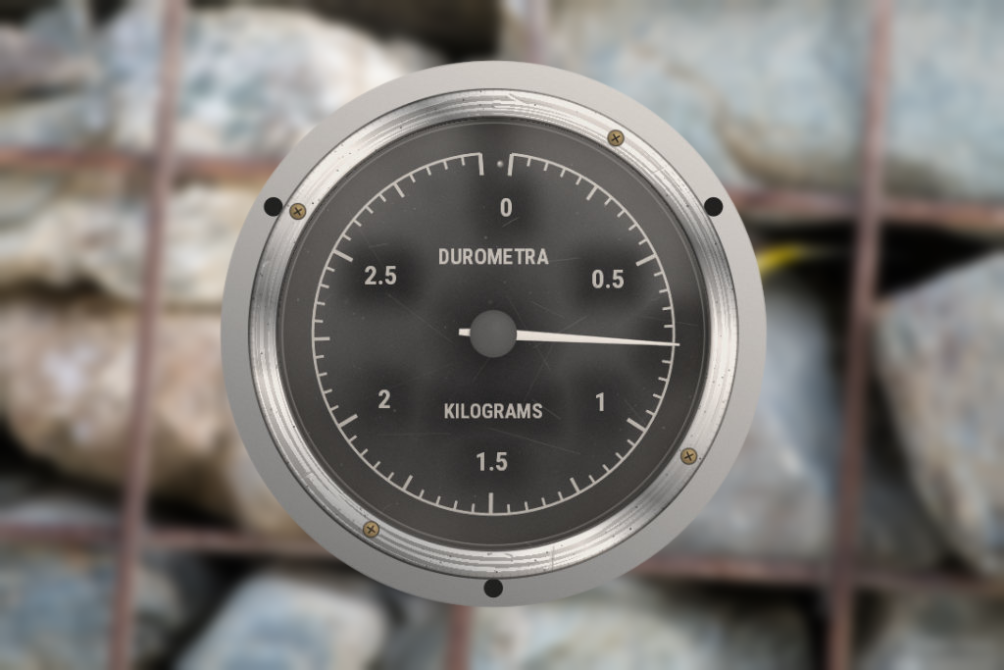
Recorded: 0.75 kg
